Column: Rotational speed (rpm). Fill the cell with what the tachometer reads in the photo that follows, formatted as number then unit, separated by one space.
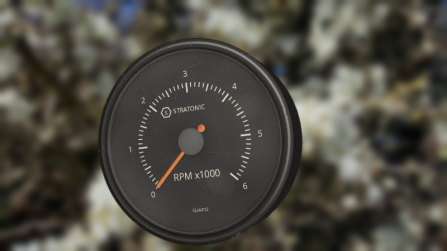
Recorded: 0 rpm
